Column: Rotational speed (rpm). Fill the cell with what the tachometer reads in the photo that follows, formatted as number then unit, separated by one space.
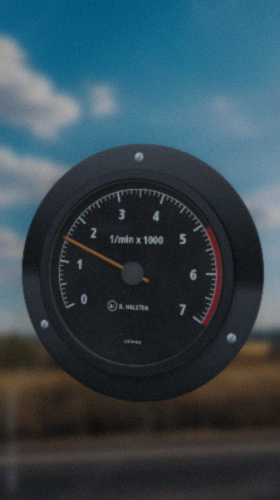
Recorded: 1500 rpm
